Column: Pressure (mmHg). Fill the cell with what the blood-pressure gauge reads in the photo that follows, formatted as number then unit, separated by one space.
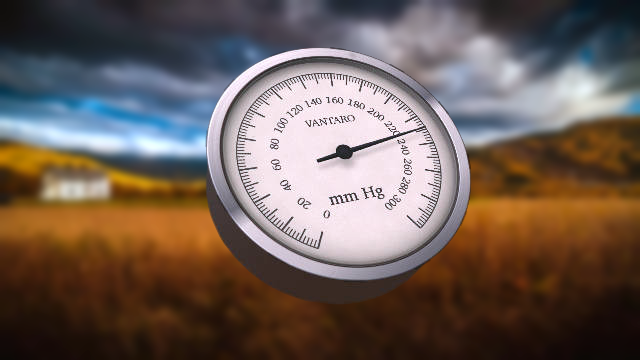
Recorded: 230 mmHg
